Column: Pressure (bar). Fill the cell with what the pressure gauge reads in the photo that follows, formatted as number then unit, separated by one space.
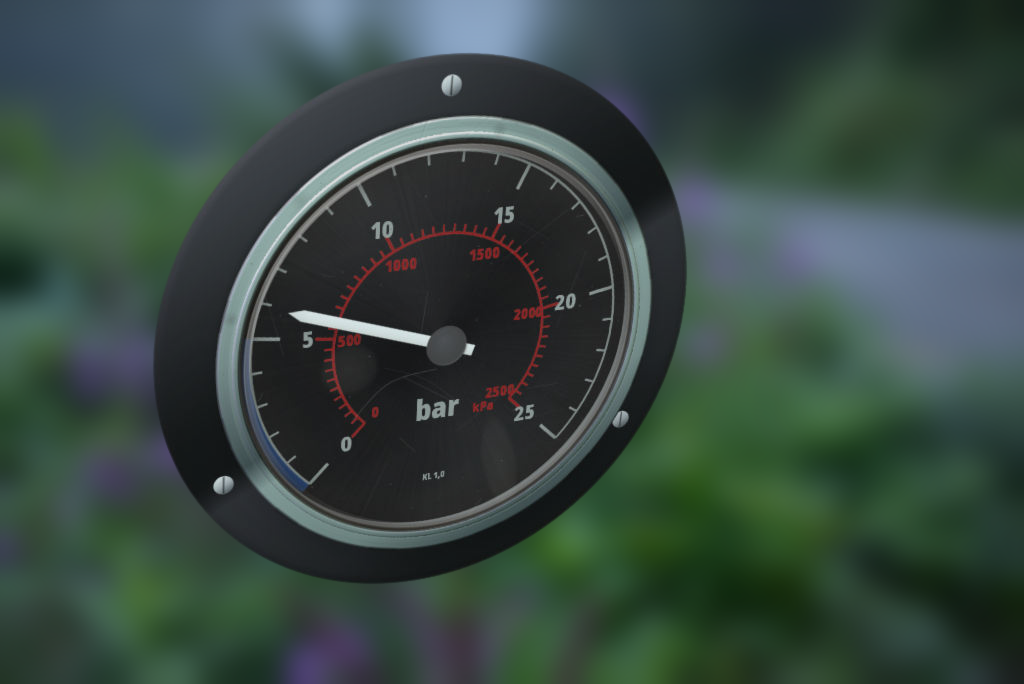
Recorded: 6 bar
